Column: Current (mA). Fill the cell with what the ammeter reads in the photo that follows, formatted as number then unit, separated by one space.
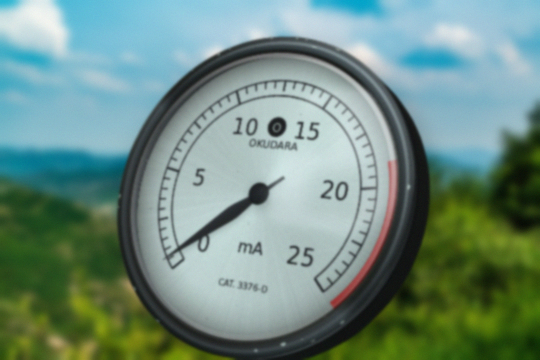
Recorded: 0.5 mA
